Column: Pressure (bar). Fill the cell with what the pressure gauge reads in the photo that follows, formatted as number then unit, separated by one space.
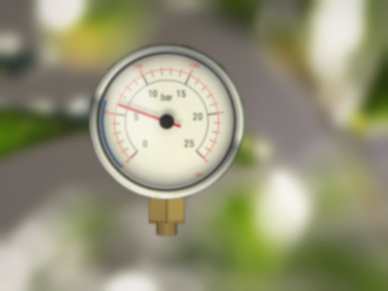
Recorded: 6 bar
